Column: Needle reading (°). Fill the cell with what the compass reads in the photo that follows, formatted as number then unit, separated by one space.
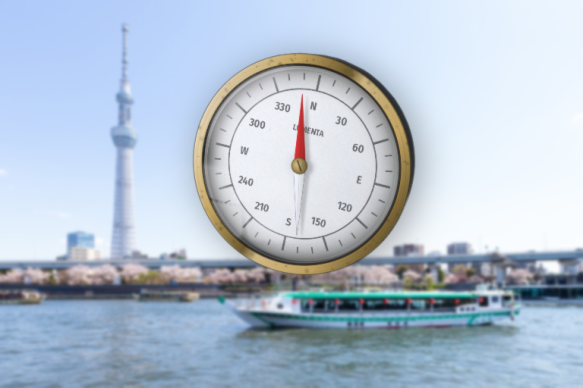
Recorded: 350 °
